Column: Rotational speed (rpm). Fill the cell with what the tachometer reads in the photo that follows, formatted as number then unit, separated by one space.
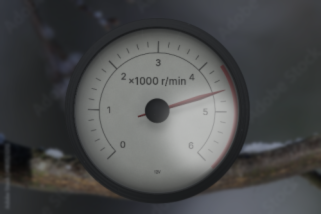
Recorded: 4600 rpm
